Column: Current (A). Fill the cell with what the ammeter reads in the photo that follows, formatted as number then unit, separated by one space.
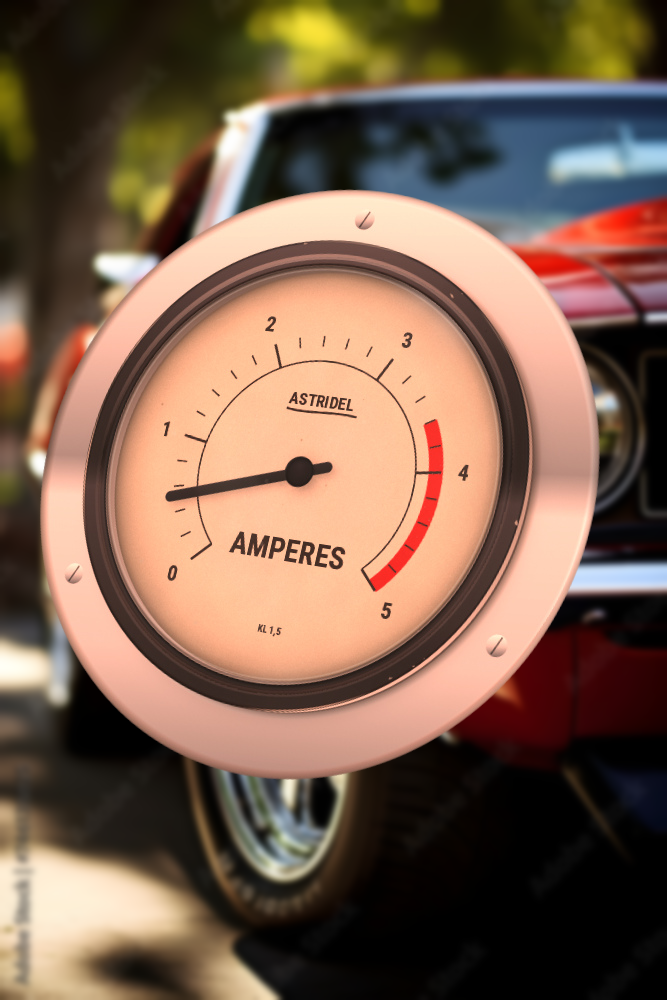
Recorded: 0.5 A
